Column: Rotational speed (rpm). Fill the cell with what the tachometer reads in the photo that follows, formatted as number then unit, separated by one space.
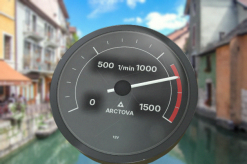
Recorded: 1200 rpm
